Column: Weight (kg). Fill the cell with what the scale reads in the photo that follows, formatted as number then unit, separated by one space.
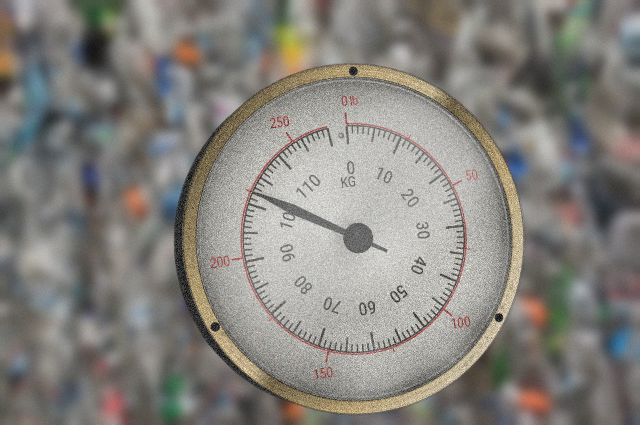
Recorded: 102 kg
